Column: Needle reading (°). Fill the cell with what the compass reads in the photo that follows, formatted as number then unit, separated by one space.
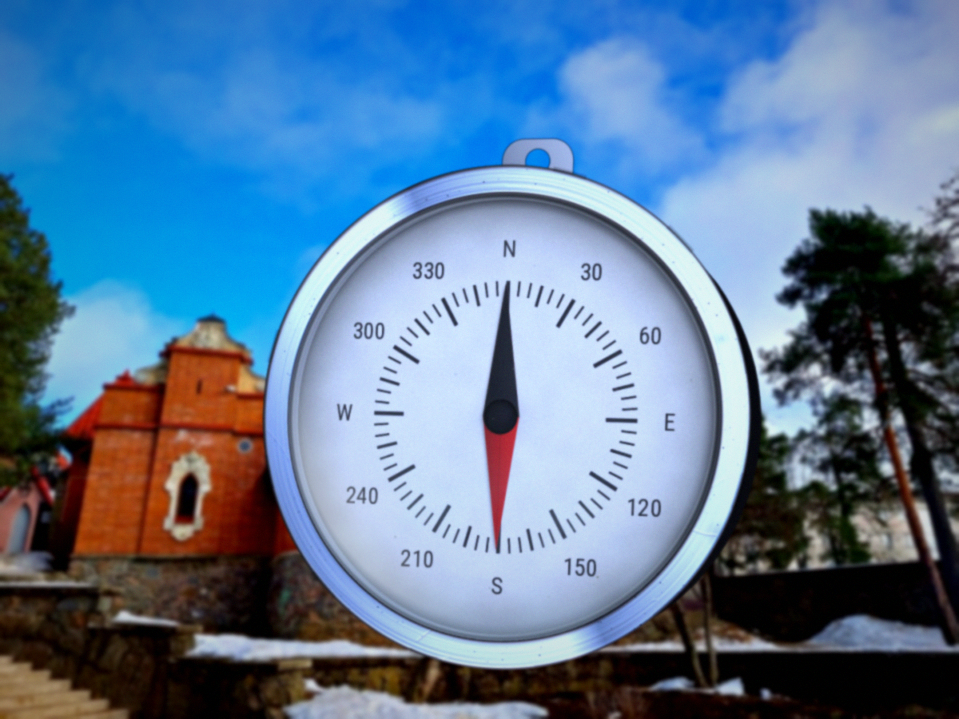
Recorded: 180 °
